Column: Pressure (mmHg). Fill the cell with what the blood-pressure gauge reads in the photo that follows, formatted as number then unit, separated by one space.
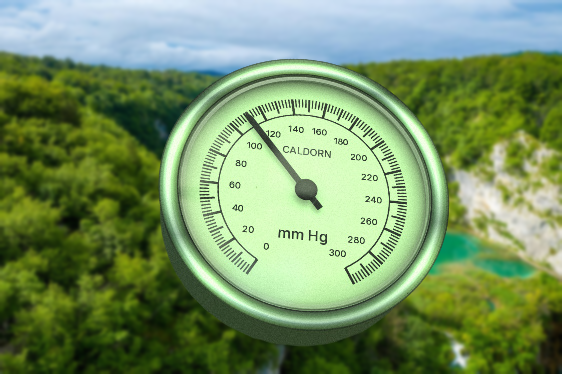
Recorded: 110 mmHg
